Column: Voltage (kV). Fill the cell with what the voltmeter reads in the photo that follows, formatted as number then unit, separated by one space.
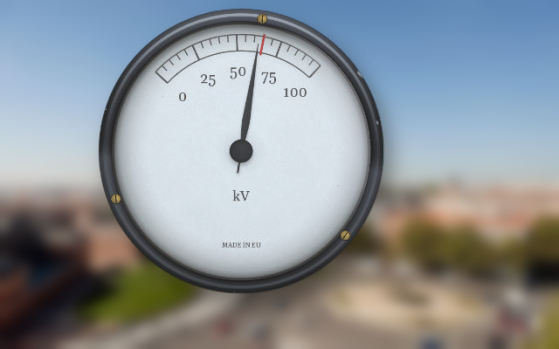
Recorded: 62.5 kV
